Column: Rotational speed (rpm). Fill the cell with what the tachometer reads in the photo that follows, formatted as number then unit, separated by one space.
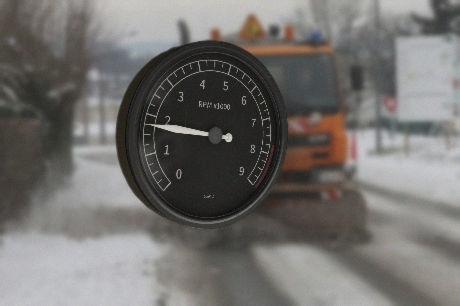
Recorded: 1750 rpm
